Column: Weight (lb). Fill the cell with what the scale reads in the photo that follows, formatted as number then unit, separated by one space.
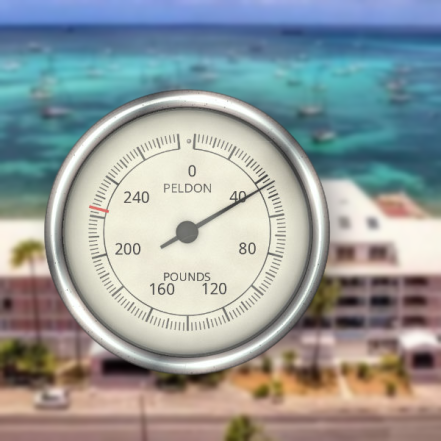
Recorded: 44 lb
